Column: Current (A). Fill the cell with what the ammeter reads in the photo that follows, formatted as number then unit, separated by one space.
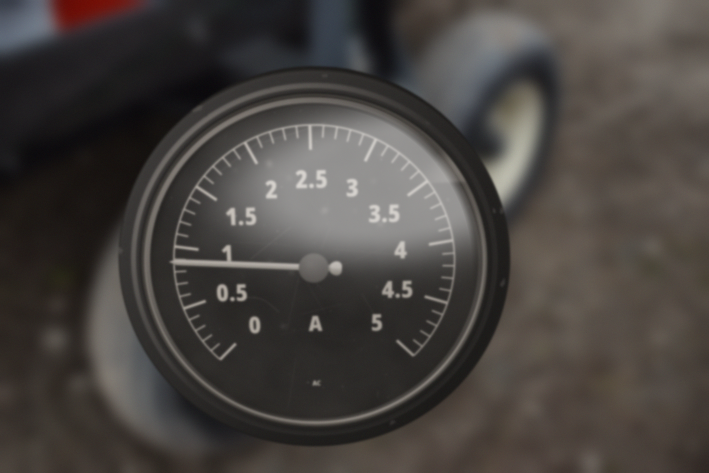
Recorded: 0.9 A
